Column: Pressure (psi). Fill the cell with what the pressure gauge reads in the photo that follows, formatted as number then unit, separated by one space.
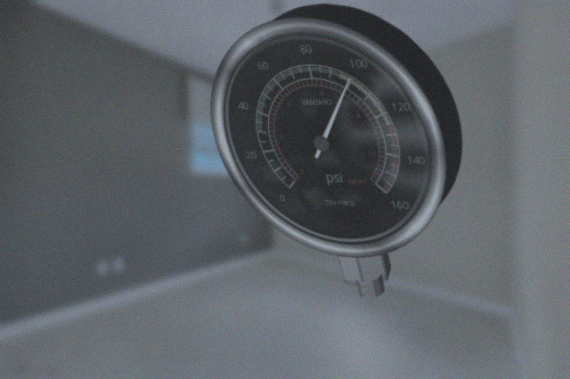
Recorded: 100 psi
